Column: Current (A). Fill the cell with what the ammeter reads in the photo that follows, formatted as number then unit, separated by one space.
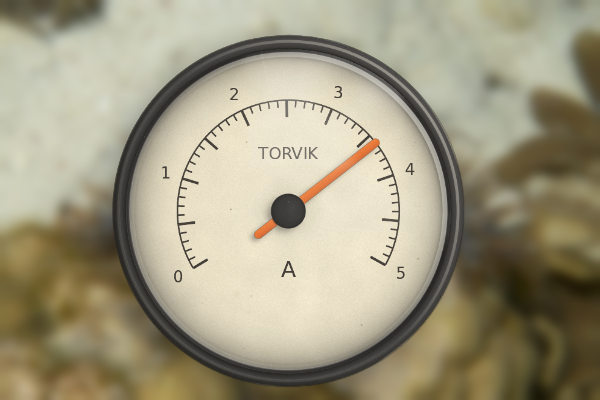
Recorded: 3.6 A
